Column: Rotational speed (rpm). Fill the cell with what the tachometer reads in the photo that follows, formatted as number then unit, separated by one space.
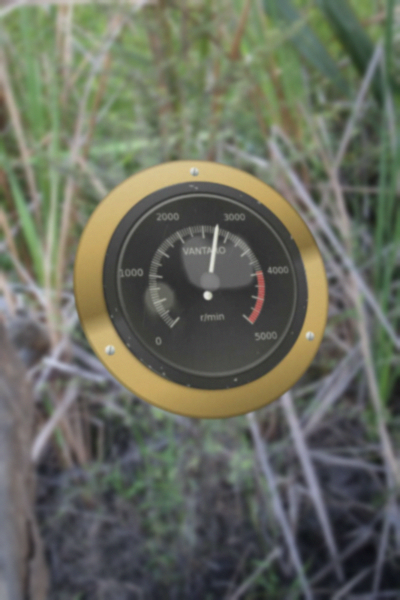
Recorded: 2750 rpm
